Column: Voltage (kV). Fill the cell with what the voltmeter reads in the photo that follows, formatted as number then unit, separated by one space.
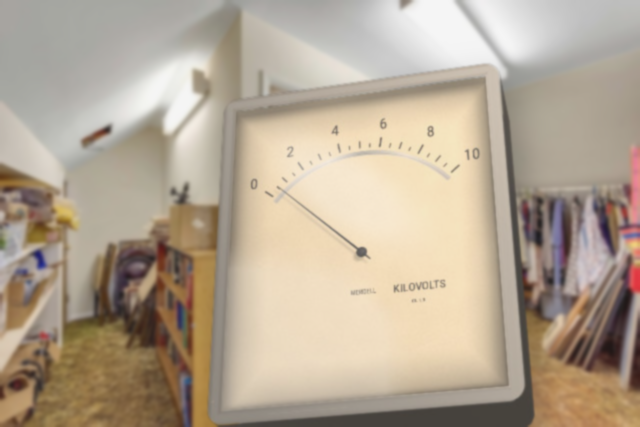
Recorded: 0.5 kV
